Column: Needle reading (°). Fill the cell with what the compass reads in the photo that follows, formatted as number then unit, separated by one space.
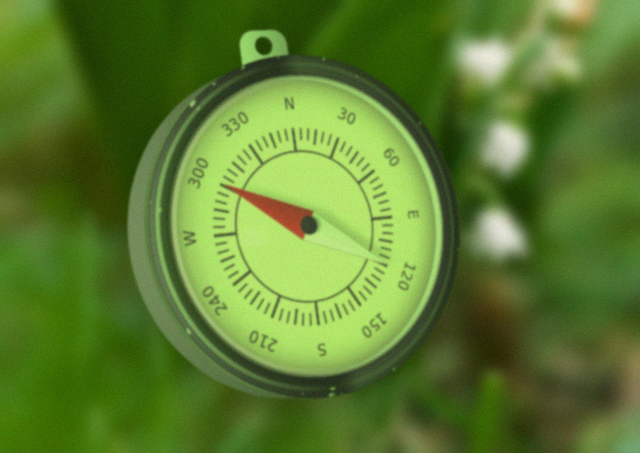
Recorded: 300 °
